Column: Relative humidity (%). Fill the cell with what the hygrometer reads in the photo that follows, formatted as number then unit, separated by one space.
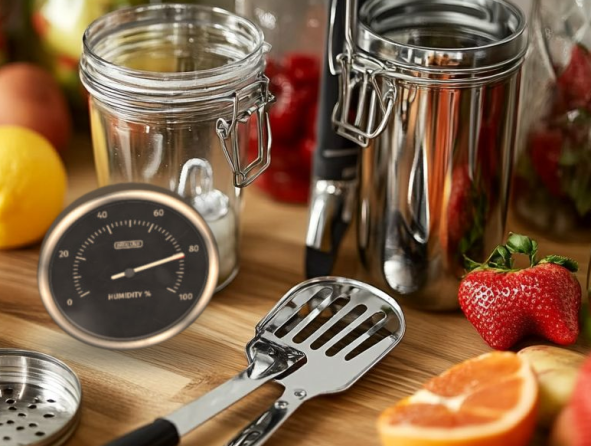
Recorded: 80 %
